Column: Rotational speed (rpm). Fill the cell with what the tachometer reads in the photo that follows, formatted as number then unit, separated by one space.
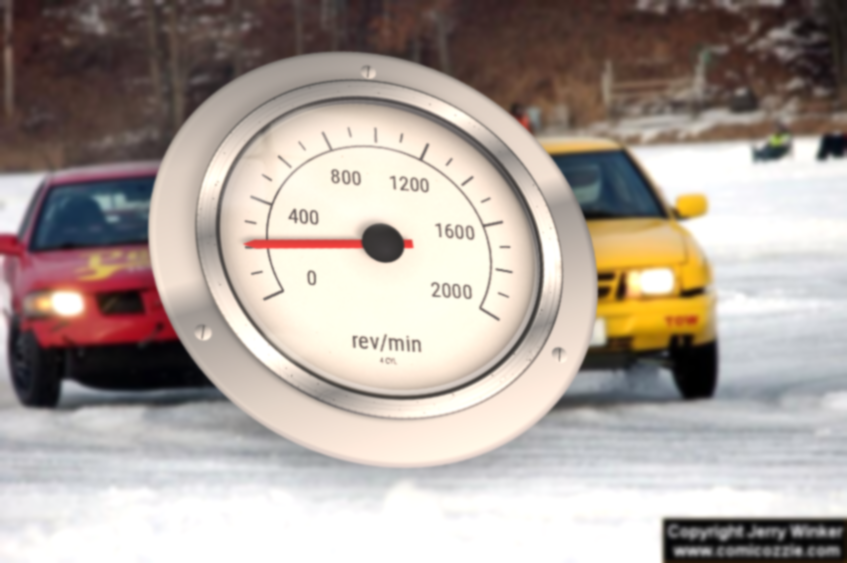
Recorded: 200 rpm
